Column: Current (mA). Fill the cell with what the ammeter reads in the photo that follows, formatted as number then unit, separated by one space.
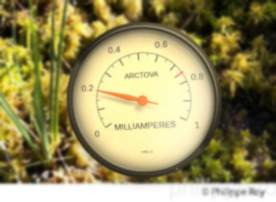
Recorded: 0.2 mA
